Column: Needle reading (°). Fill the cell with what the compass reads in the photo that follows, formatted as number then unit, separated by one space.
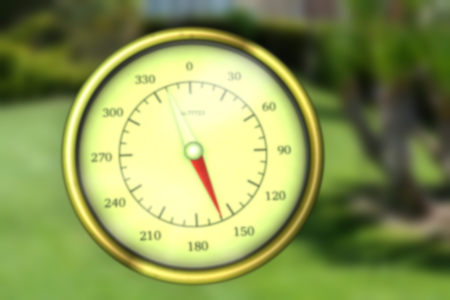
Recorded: 160 °
